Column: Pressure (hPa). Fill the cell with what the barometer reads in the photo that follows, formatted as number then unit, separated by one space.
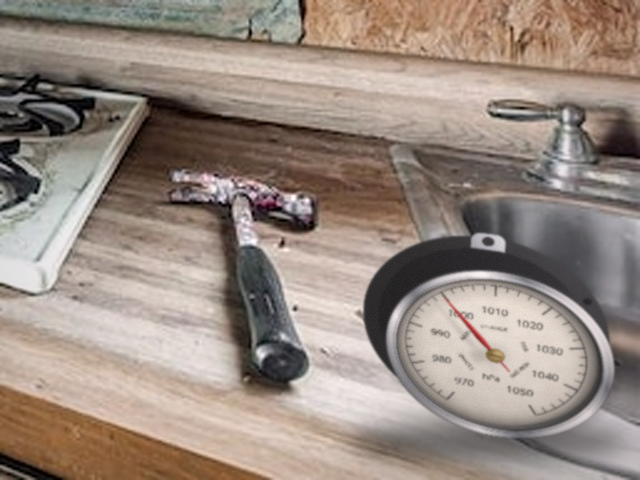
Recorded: 1000 hPa
